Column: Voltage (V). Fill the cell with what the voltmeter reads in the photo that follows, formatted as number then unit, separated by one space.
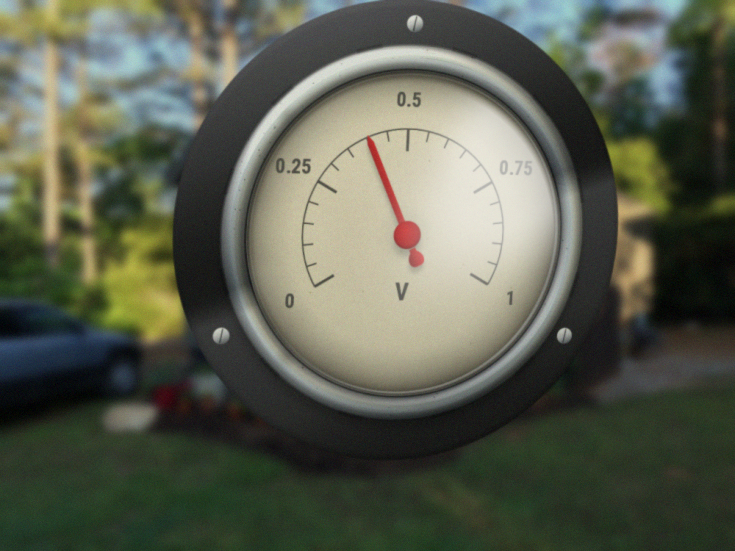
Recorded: 0.4 V
